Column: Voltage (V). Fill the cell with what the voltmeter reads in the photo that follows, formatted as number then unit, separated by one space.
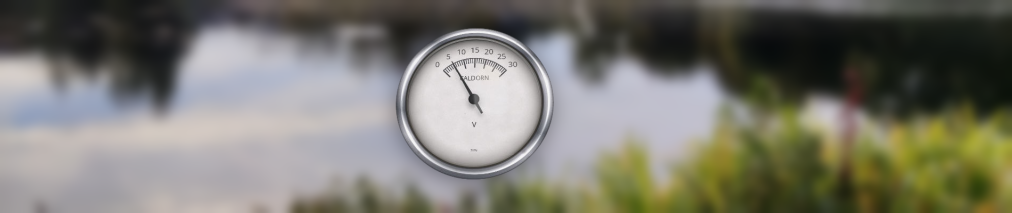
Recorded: 5 V
